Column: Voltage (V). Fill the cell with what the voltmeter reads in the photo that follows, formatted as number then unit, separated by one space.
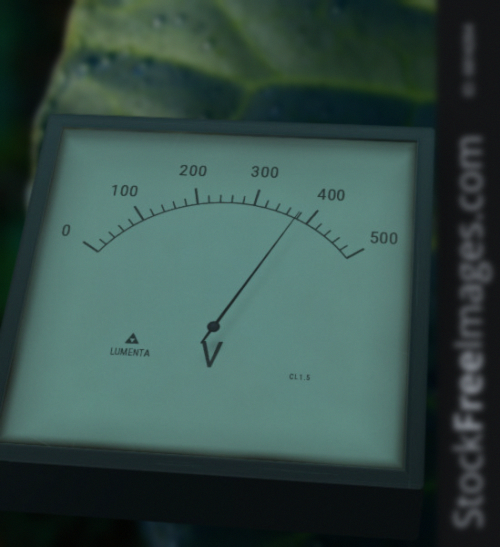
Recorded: 380 V
